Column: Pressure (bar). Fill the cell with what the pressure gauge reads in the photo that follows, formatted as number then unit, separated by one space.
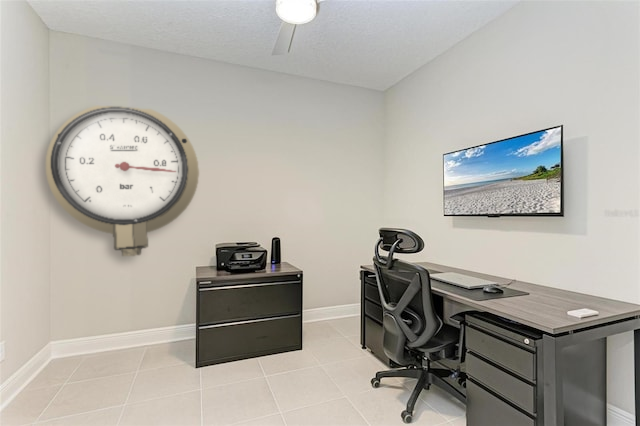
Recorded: 0.85 bar
